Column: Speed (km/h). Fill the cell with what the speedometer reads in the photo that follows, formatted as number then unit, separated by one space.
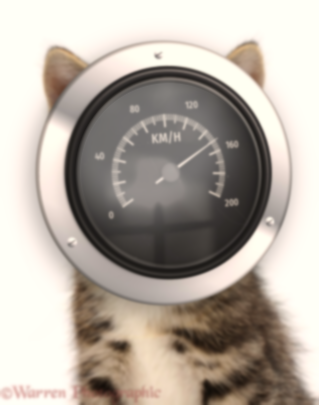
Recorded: 150 km/h
